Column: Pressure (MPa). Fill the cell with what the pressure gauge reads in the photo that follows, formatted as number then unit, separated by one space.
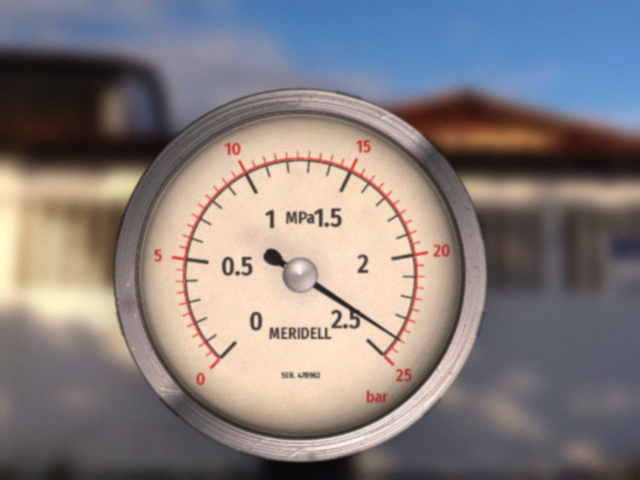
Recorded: 2.4 MPa
